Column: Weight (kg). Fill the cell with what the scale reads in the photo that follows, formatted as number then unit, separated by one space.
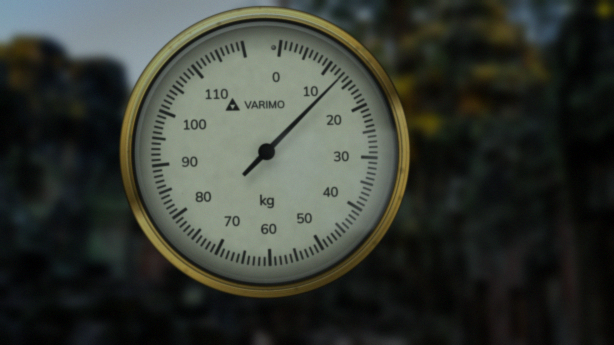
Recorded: 13 kg
